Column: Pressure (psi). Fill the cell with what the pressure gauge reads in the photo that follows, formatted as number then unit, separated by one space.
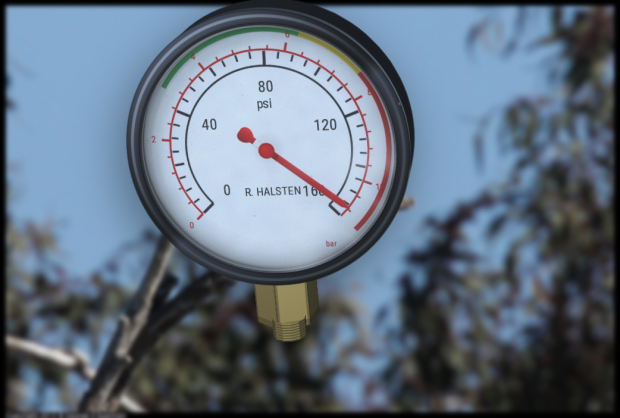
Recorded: 155 psi
